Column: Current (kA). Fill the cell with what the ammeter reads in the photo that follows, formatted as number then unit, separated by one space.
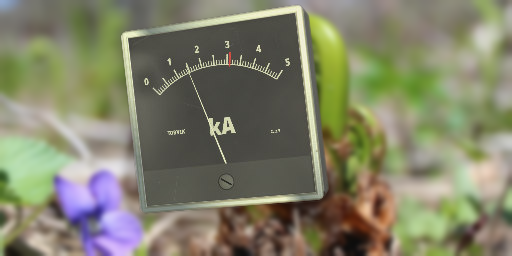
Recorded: 1.5 kA
